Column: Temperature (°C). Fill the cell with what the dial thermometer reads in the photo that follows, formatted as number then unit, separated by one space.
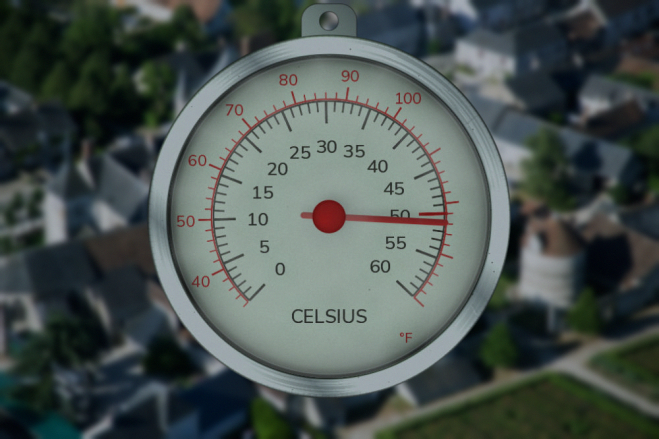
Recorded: 51 °C
